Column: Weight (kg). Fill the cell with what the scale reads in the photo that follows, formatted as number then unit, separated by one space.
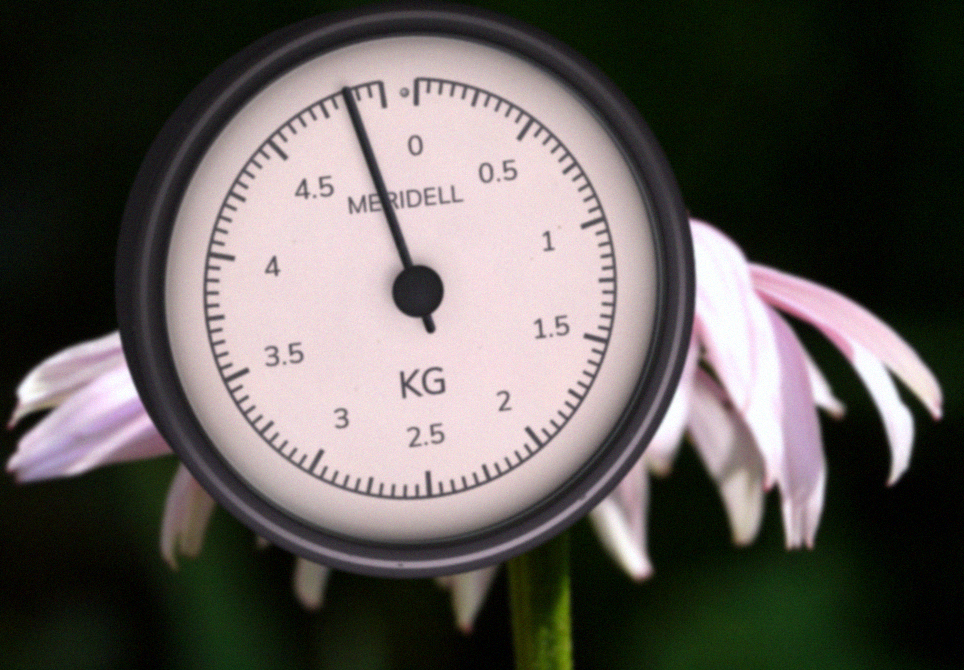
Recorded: 4.85 kg
